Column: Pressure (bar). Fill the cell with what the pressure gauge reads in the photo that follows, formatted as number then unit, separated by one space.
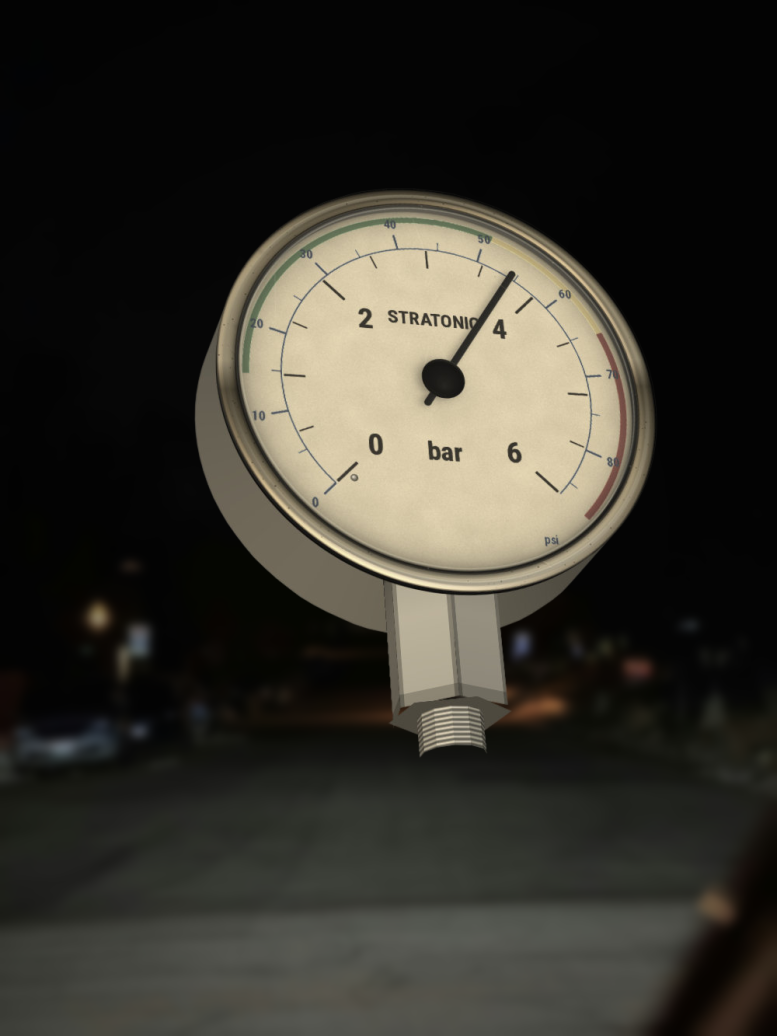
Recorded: 3.75 bar
